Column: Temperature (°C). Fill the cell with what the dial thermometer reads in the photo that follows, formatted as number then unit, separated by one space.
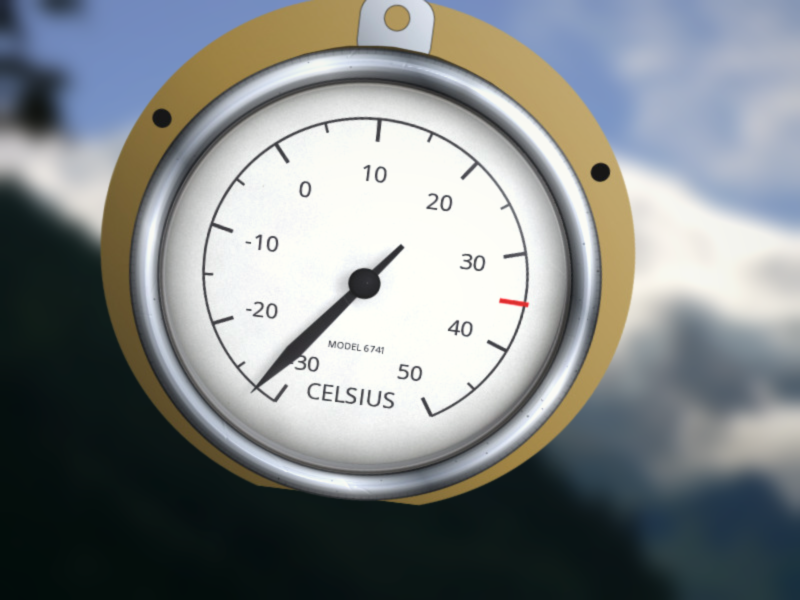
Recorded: -27.5 °C
